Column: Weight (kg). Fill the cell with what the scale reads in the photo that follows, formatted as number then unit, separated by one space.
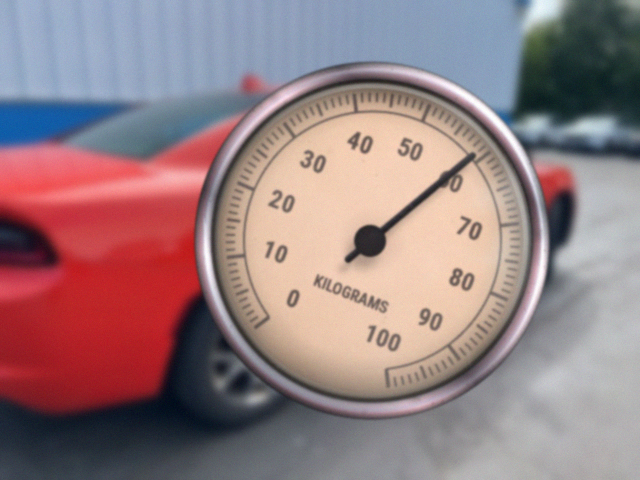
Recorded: 59 kg
